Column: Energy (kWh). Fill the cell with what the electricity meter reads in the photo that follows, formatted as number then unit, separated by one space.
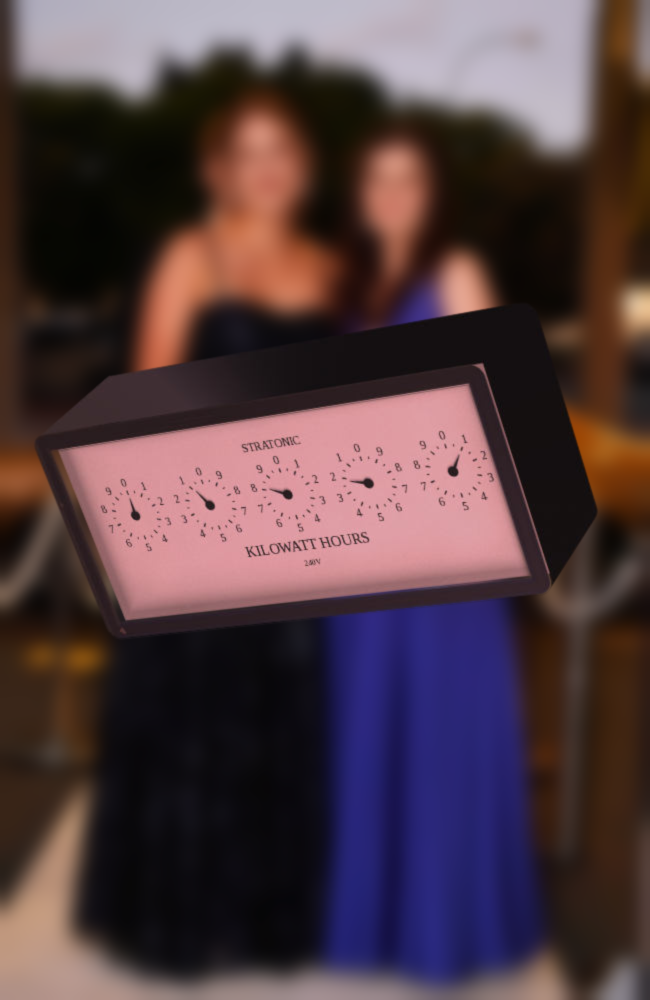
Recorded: 821 kWh
